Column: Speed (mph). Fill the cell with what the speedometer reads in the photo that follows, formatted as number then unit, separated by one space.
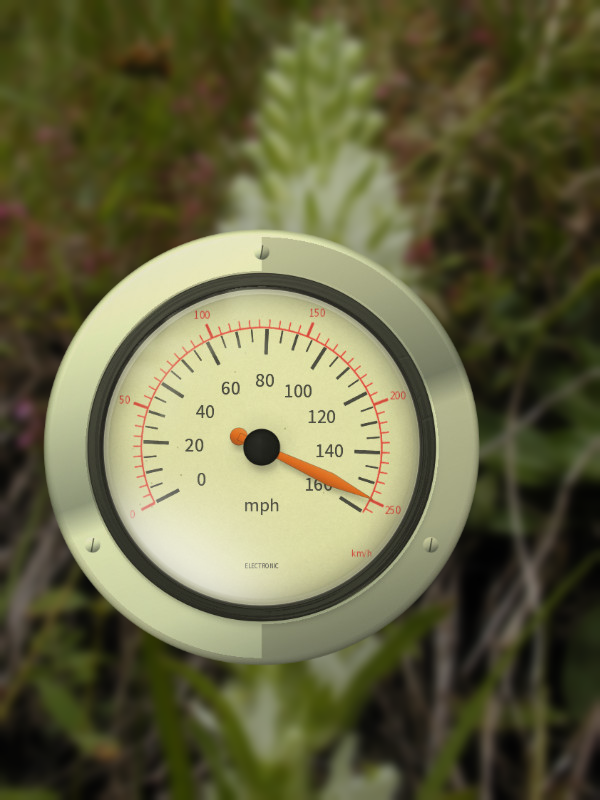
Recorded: 155 mph
